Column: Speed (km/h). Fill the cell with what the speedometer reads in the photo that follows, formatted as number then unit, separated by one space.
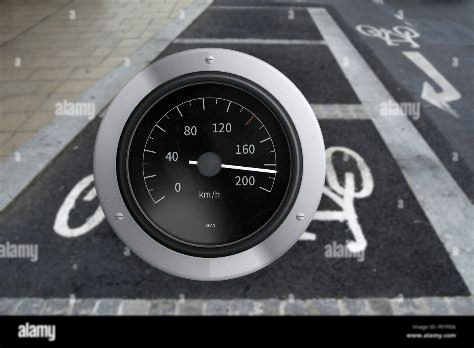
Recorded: 185 km/h
